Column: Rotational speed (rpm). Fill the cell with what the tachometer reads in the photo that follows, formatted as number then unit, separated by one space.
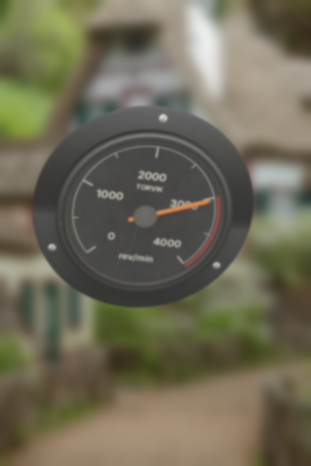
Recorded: 3000 rpm
